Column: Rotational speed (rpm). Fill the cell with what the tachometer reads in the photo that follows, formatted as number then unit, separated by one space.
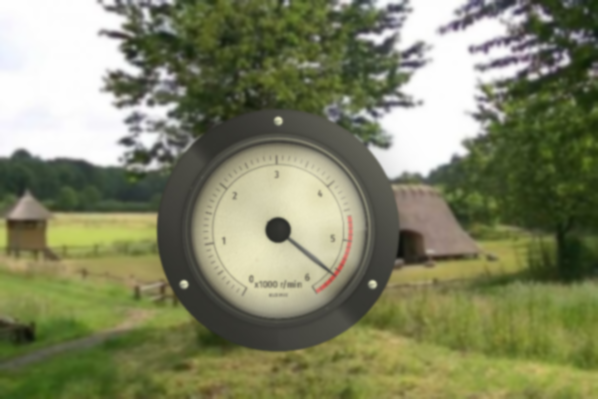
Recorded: 5600 rpm
